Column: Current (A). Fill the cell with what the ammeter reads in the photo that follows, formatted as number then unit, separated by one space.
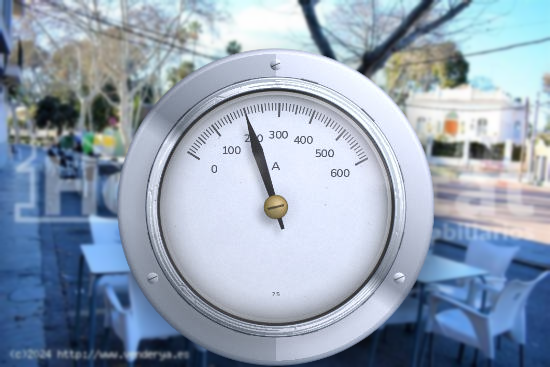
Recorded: 200 A
